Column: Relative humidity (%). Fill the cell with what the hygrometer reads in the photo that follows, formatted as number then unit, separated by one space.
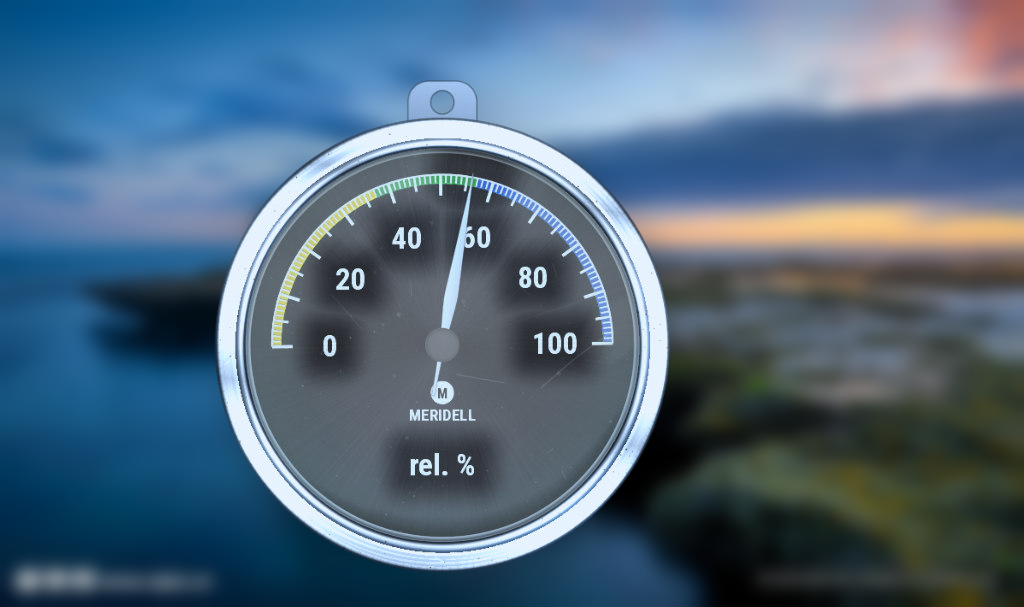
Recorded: 56 %
